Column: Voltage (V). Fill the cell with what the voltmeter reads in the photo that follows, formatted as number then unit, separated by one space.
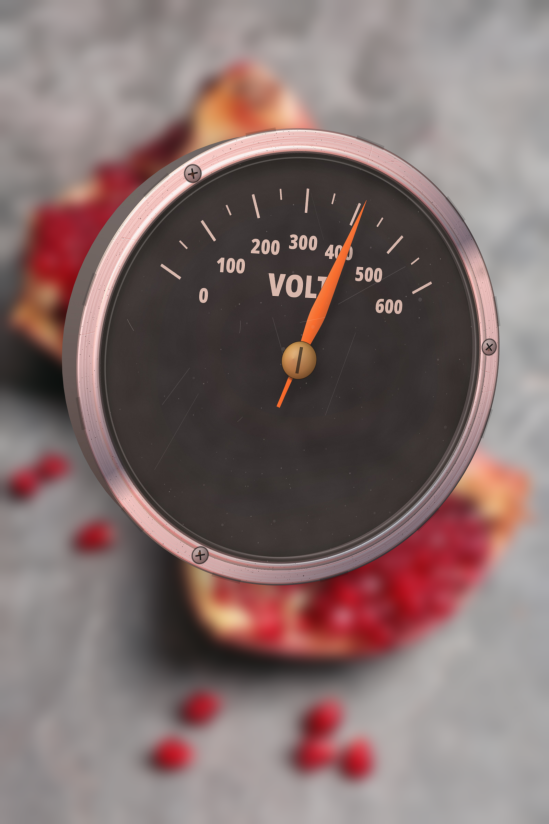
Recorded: 400 V
